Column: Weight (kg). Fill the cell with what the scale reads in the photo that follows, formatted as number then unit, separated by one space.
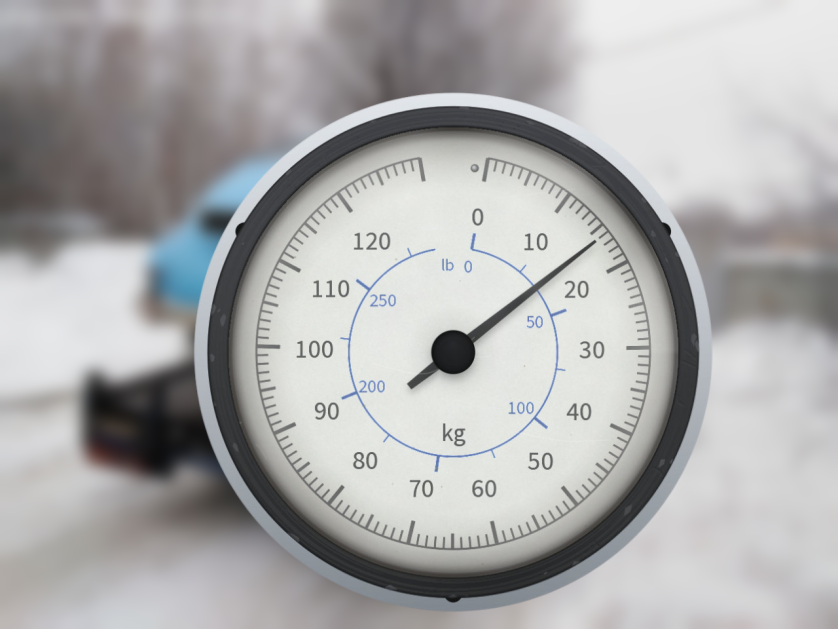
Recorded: 16 kg
